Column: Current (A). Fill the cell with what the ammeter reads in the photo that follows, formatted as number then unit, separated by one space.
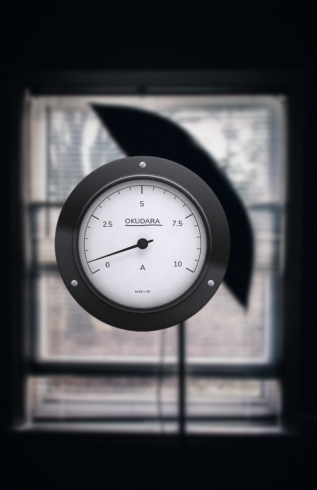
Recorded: 0.5 A
